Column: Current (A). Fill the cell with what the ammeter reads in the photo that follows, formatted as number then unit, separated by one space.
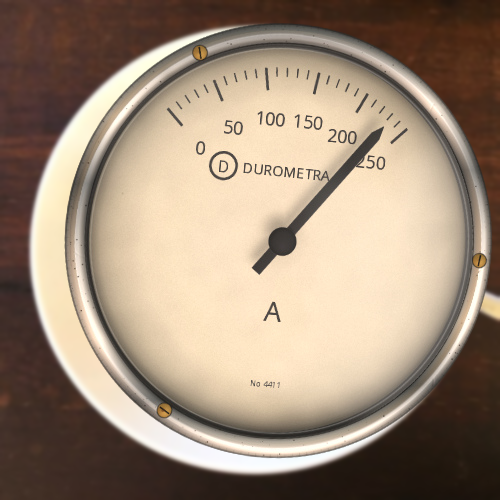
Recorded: 230 A
